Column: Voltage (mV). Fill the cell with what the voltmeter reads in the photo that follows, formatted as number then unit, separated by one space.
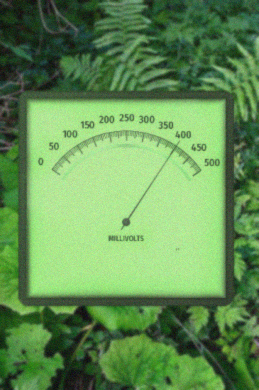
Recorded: 400 mV
